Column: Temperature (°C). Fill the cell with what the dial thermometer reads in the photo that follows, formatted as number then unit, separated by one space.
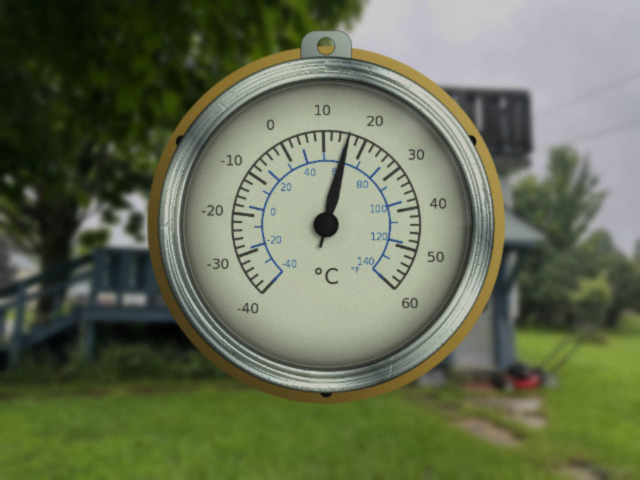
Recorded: 16 °C
